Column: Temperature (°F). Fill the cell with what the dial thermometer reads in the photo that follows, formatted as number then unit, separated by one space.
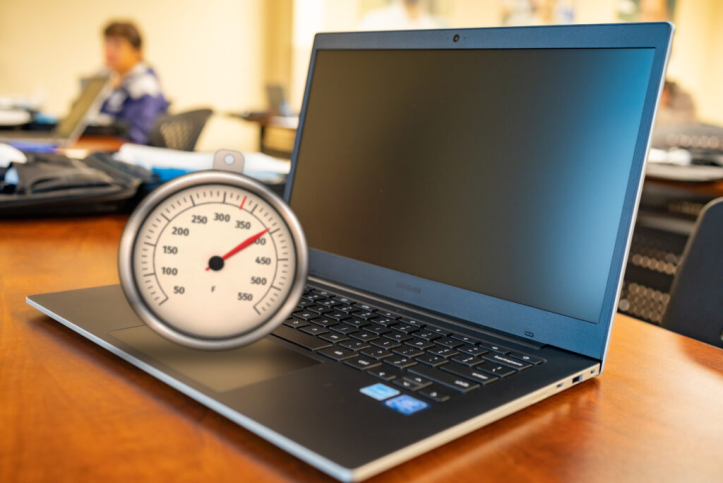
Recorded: 390 °F
